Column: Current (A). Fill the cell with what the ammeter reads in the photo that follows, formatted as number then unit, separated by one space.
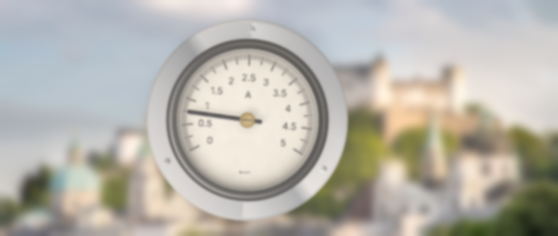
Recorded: 0.75 A
